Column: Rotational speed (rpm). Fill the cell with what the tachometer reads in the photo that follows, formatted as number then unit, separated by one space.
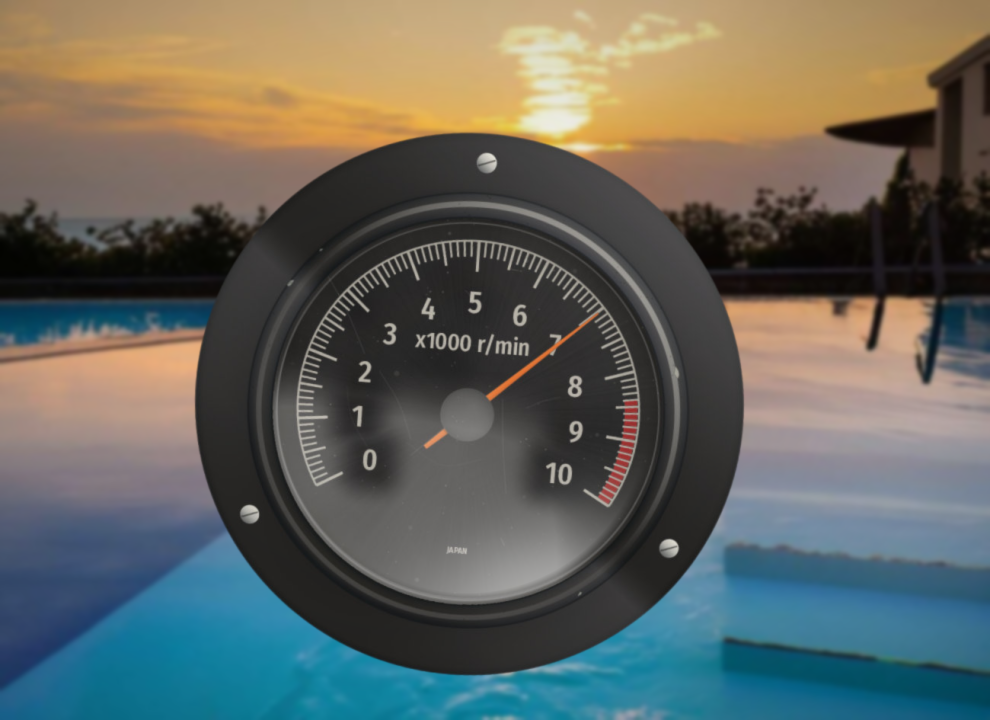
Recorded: 7000 rpm
